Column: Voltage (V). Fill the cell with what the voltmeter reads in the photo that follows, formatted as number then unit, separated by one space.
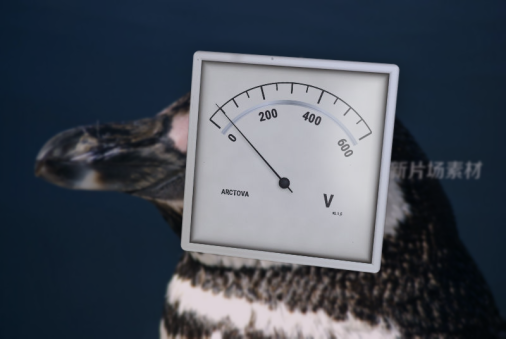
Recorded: 50 V
